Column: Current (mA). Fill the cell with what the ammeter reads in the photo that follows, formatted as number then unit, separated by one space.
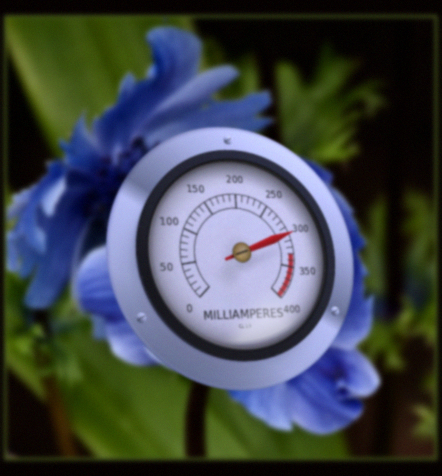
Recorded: 300 mA
